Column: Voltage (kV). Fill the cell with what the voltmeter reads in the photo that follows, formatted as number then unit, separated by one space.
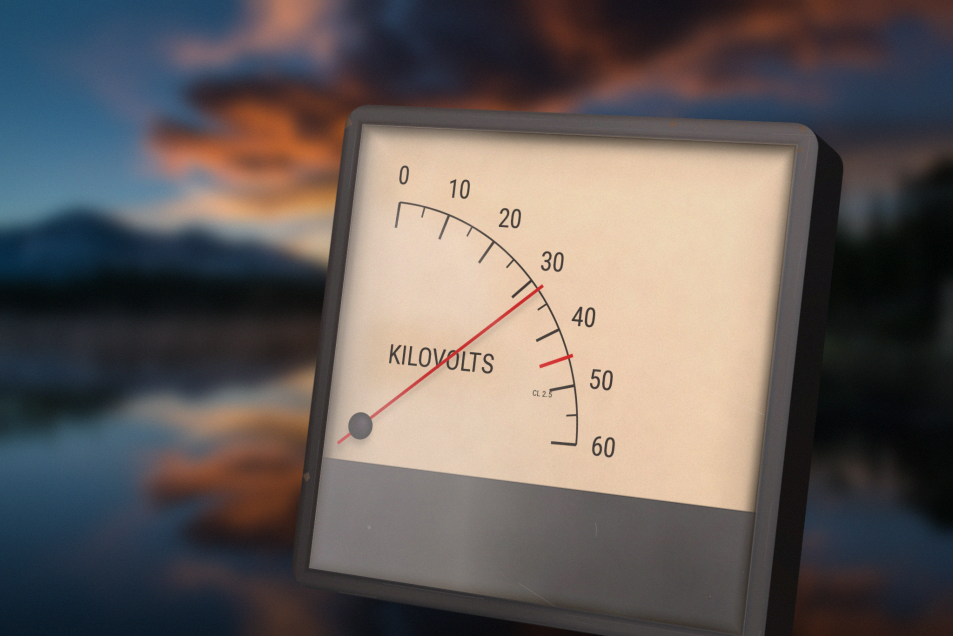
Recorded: 32.5 kV
